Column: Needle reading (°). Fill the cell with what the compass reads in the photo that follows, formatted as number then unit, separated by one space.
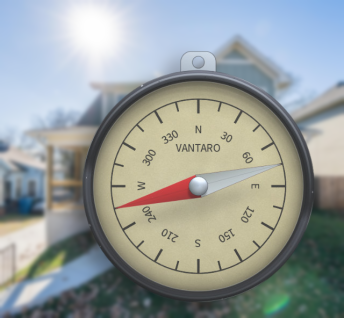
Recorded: 255 °
